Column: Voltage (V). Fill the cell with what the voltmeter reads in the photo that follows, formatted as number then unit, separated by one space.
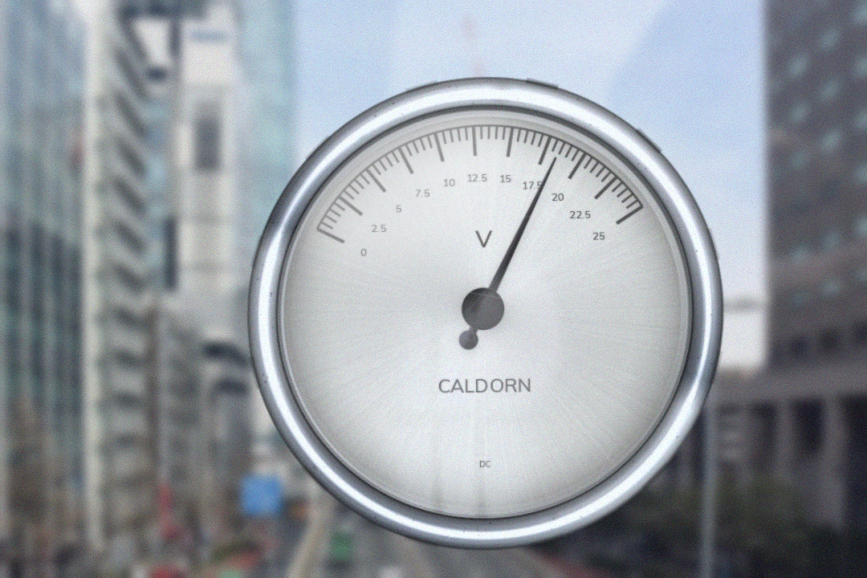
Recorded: 18.5 V
